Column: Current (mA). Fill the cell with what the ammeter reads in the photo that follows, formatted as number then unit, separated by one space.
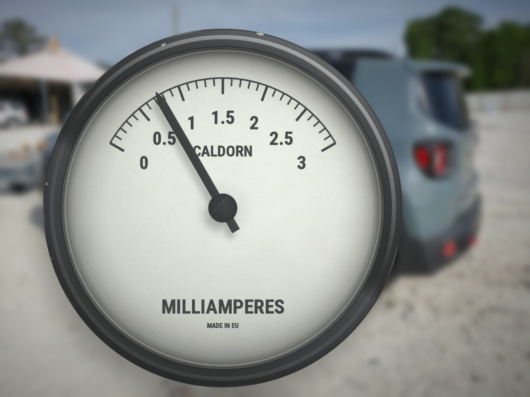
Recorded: 0.75 mA
